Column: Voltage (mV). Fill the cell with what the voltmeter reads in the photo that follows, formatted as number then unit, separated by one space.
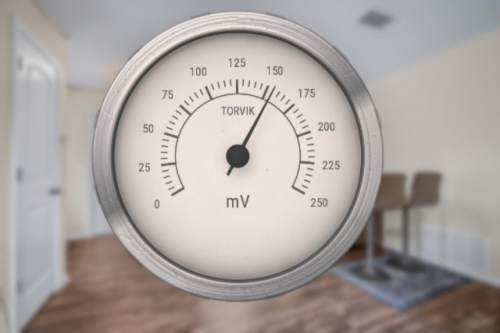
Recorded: 155 mV
